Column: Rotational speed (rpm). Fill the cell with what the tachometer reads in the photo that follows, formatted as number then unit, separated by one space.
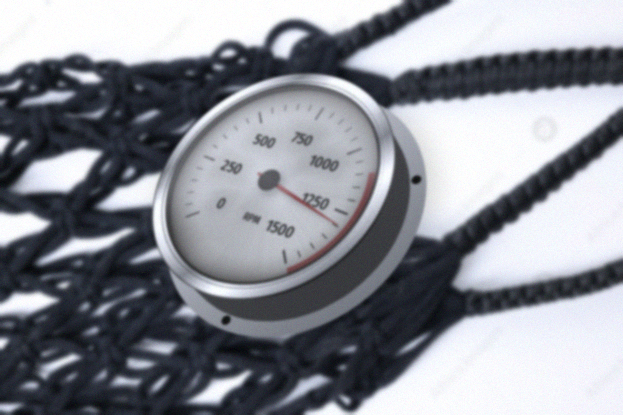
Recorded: 1300 rpm
